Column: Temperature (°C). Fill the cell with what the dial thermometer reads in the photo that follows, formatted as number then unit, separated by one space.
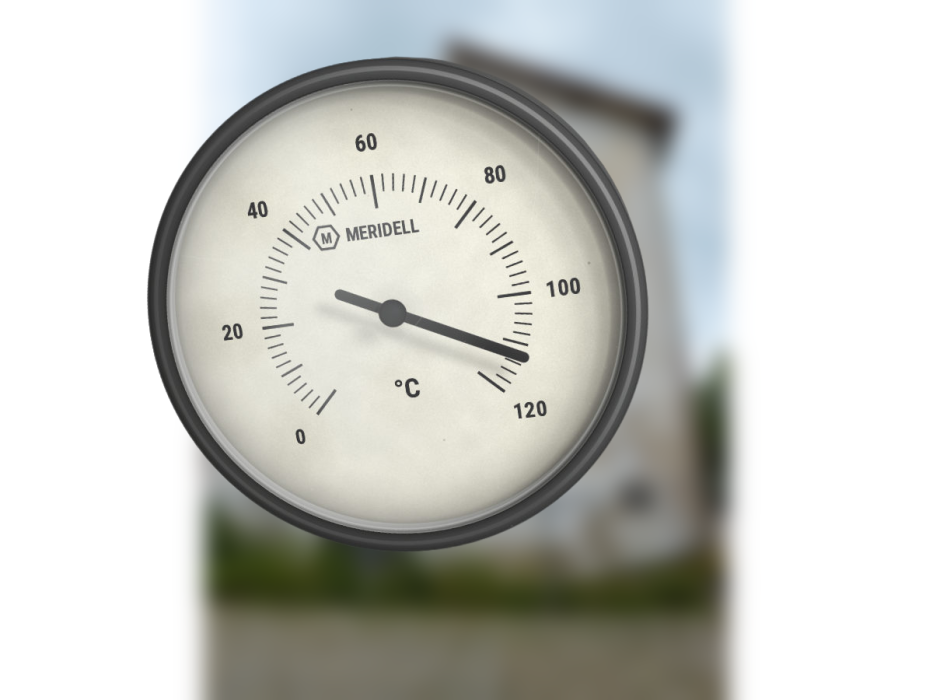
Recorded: 112 °C
